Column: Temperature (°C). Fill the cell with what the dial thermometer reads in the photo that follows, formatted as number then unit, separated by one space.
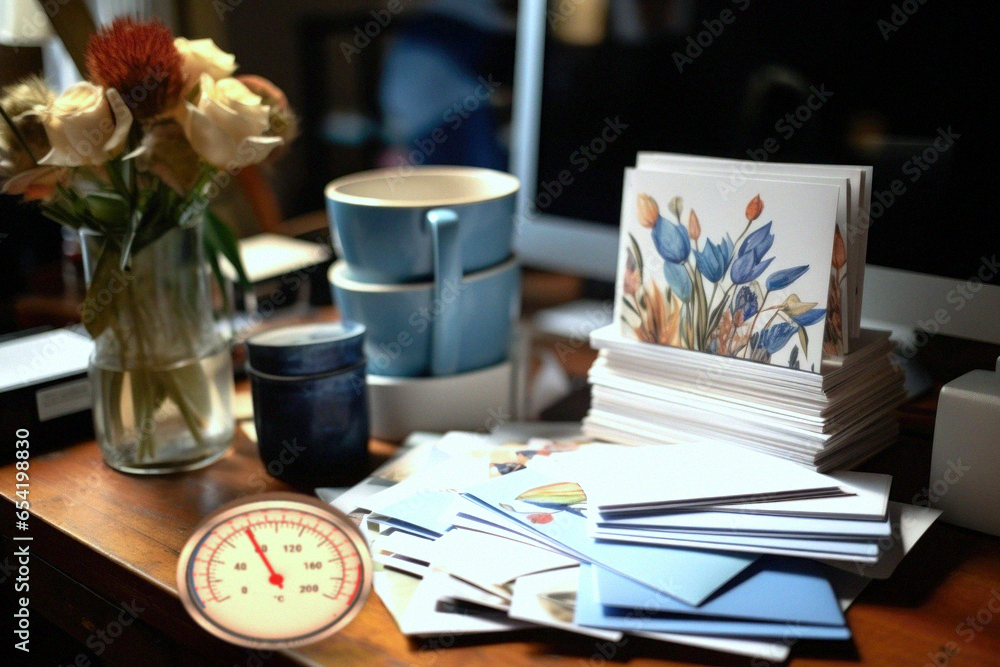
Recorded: 80 °C
